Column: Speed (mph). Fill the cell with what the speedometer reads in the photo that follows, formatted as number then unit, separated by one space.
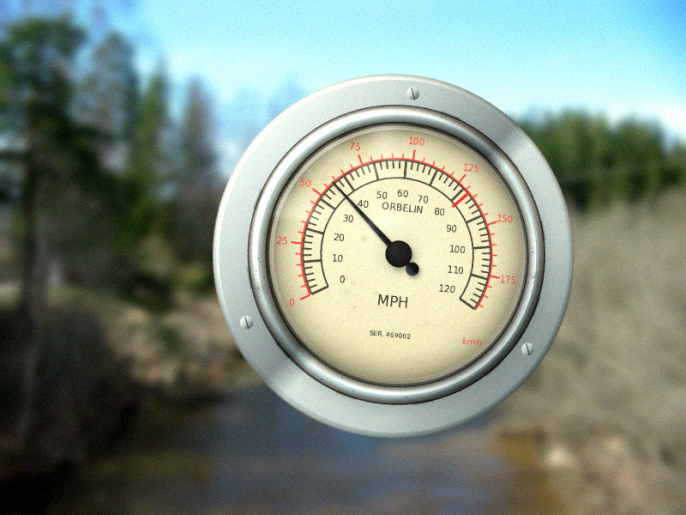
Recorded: 36 mph
